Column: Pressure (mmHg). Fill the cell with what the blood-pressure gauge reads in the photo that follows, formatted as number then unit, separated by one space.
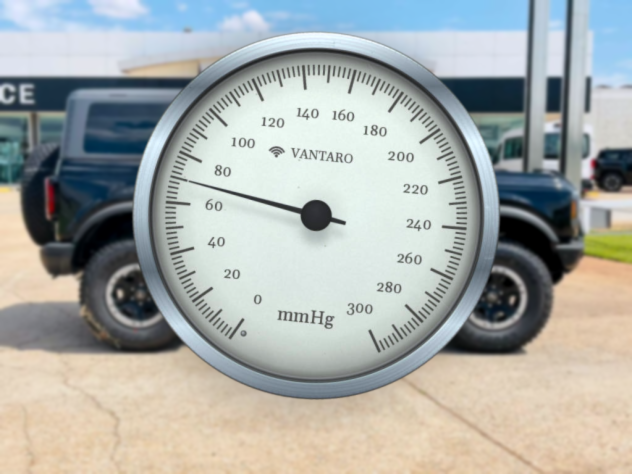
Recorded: 70 mmHg
